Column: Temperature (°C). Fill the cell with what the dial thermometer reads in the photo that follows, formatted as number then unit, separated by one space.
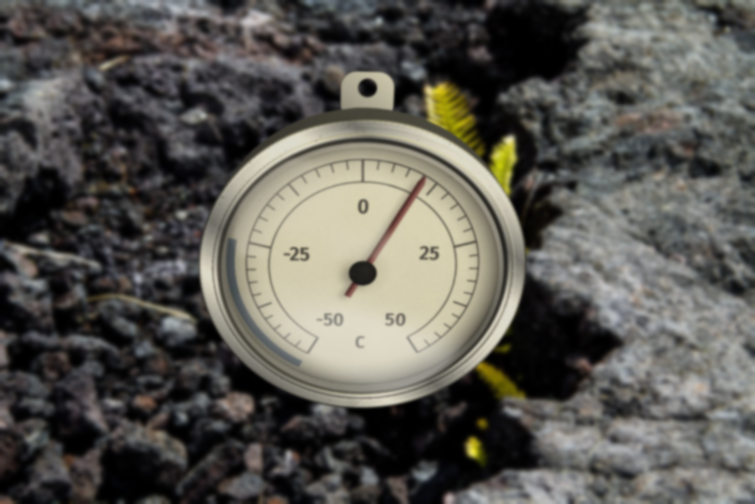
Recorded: 10 °C
